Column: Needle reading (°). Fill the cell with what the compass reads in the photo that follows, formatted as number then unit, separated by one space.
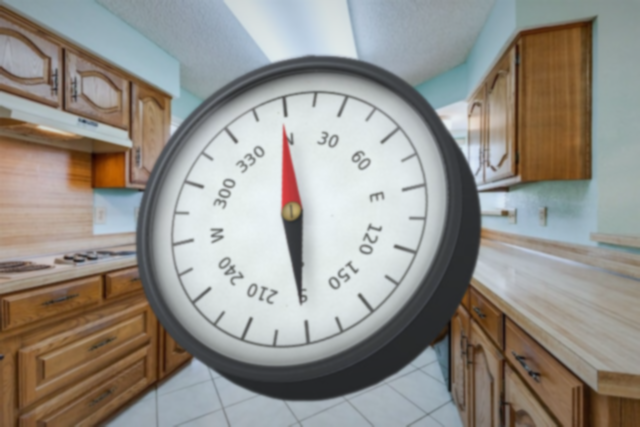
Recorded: 0 °
